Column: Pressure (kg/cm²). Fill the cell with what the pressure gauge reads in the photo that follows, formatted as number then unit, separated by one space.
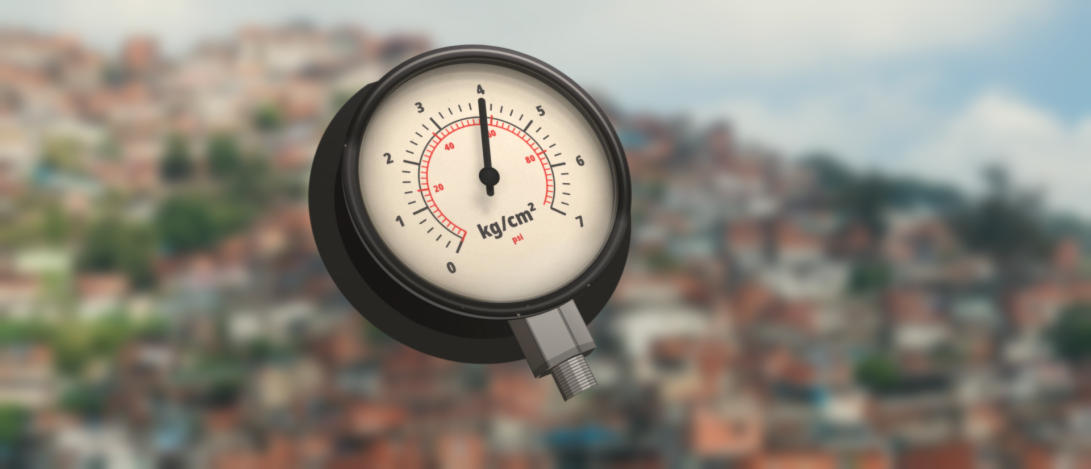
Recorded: 4 kg/cm²
